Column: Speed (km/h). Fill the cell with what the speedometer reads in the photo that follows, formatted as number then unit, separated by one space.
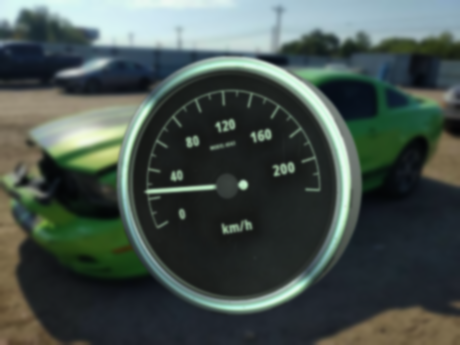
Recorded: 25 km/h
